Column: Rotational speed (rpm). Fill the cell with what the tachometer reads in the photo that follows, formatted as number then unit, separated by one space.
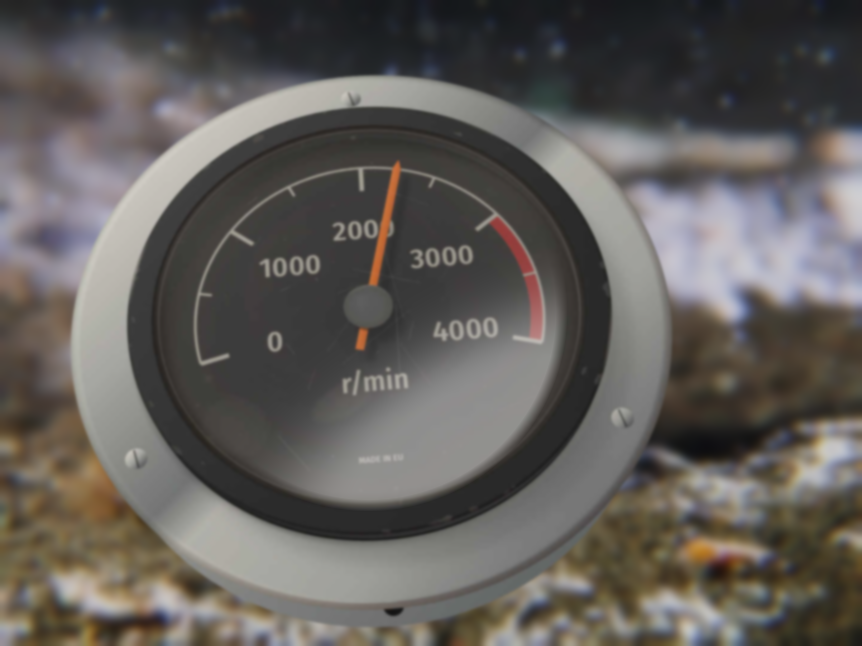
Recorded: 2250 rpm
